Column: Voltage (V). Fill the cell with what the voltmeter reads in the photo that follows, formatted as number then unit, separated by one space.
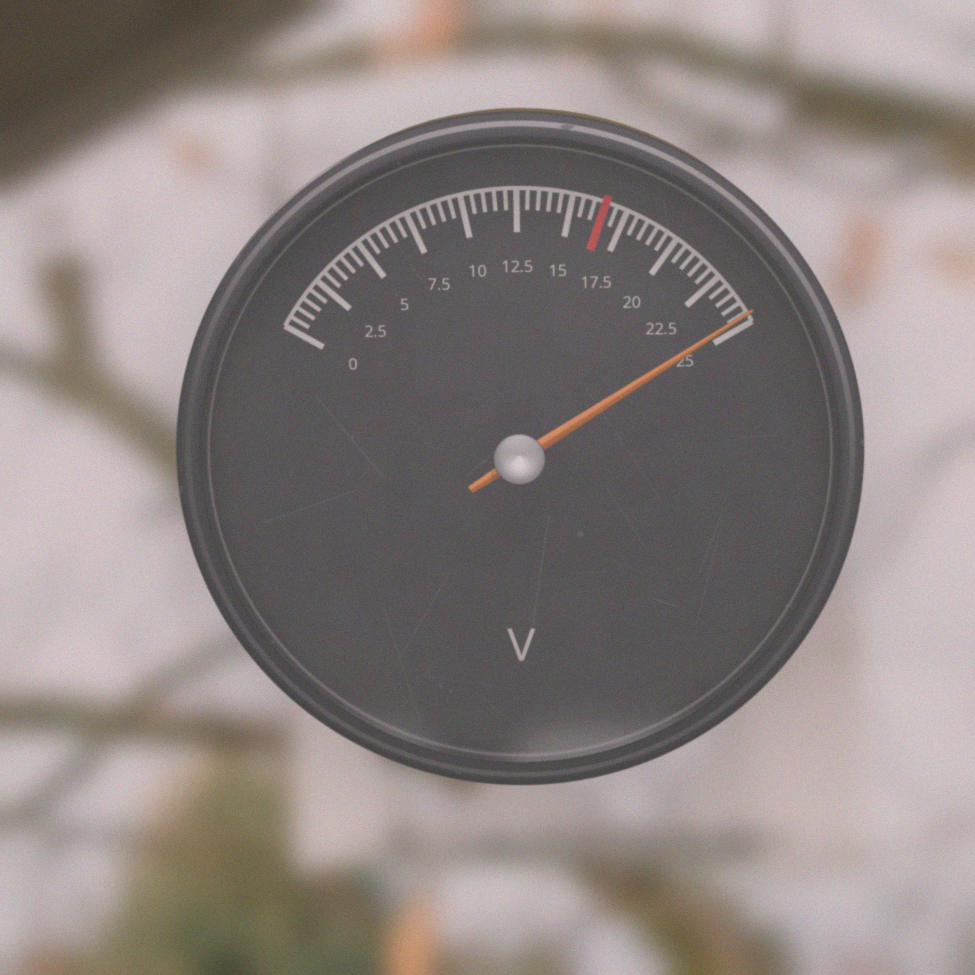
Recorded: 24.5 V
